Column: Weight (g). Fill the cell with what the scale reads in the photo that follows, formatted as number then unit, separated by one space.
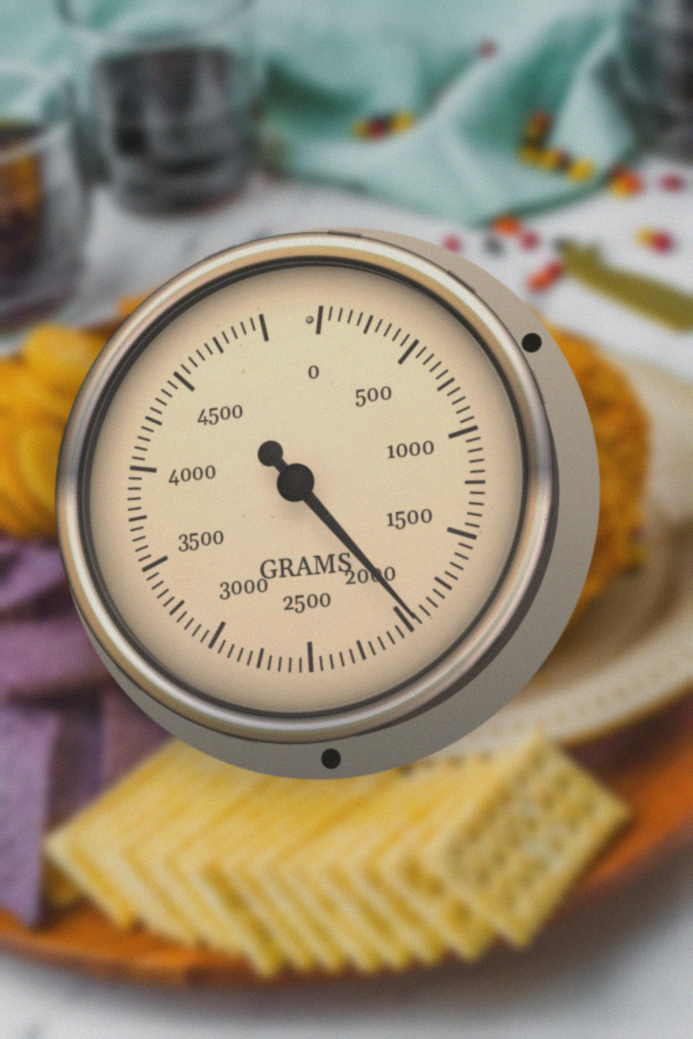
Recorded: 1950 g
